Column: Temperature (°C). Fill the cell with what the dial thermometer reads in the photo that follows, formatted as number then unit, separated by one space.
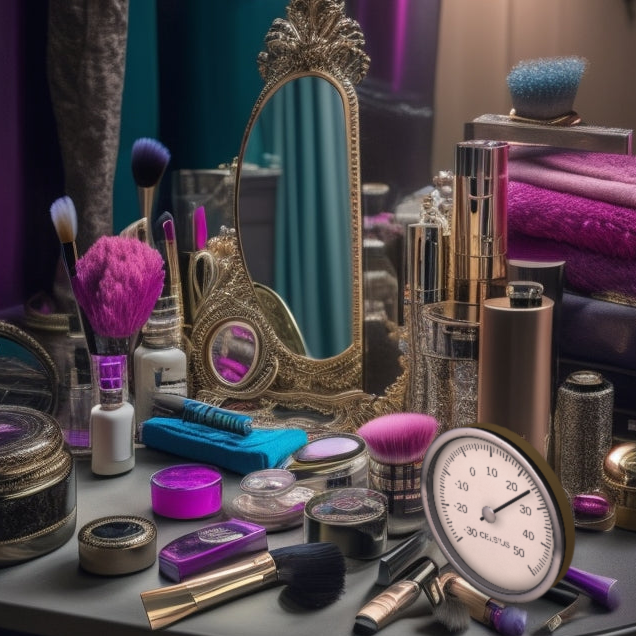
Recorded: 25 °C
